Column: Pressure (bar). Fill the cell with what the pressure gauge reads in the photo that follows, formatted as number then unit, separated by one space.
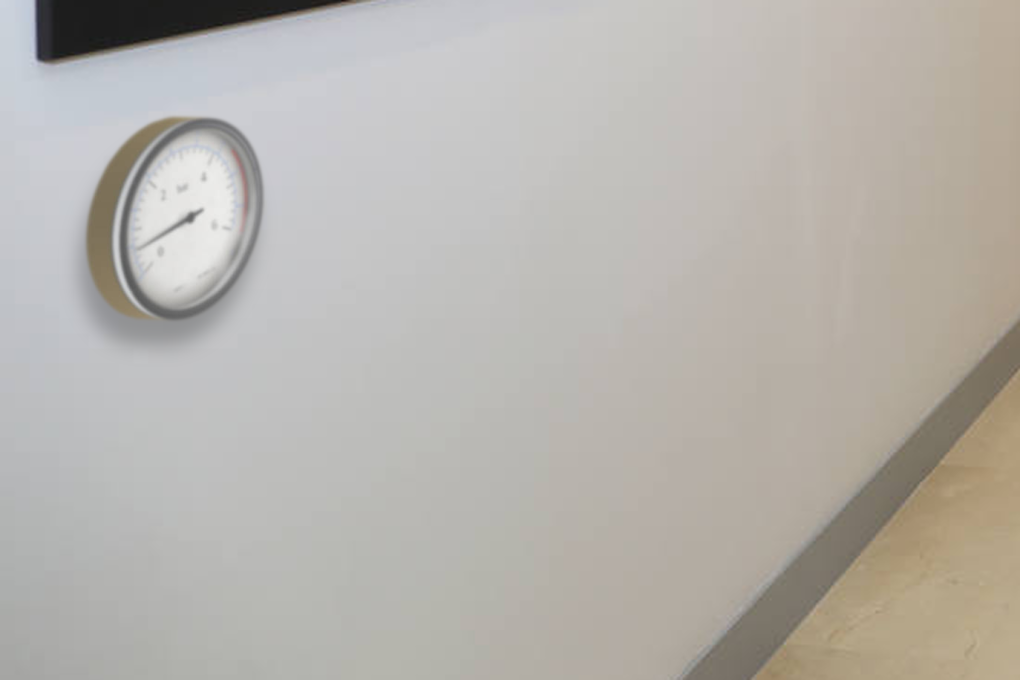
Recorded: 0.6 bar
